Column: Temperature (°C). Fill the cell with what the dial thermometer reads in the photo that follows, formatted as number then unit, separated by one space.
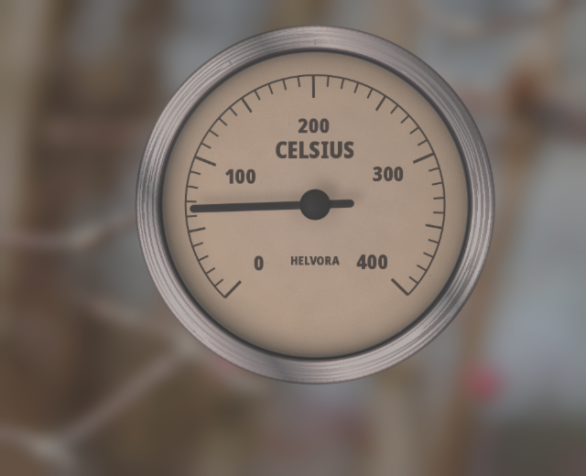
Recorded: 65 °C
